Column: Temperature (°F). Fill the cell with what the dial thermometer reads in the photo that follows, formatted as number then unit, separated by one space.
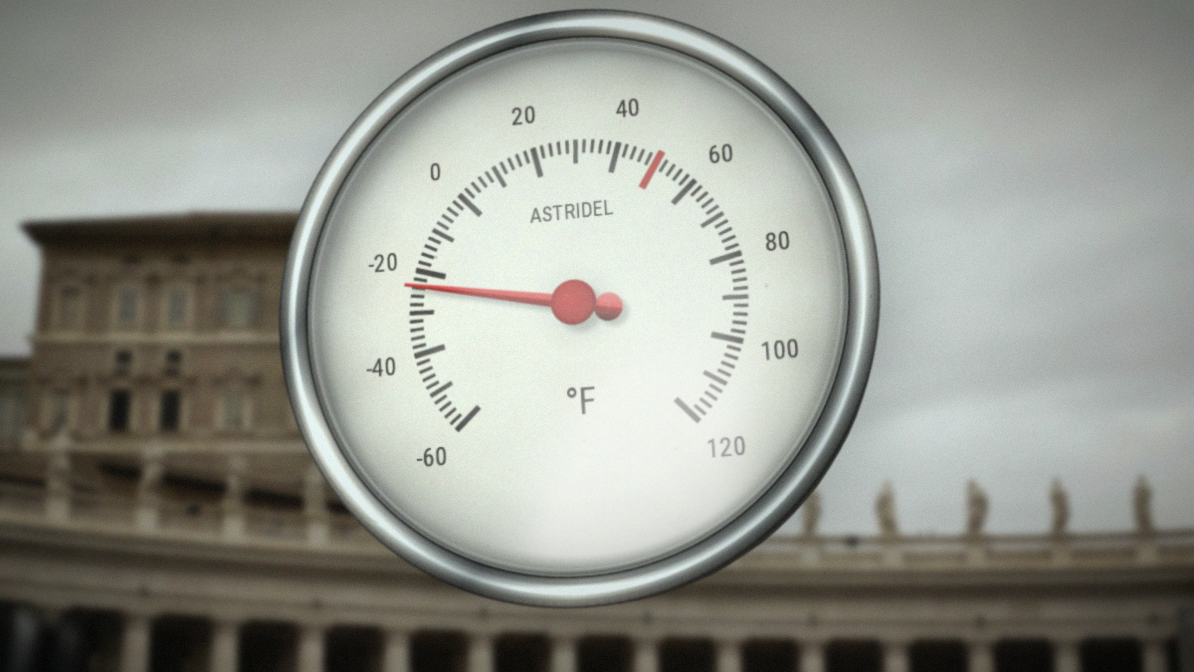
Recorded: -24 °F
